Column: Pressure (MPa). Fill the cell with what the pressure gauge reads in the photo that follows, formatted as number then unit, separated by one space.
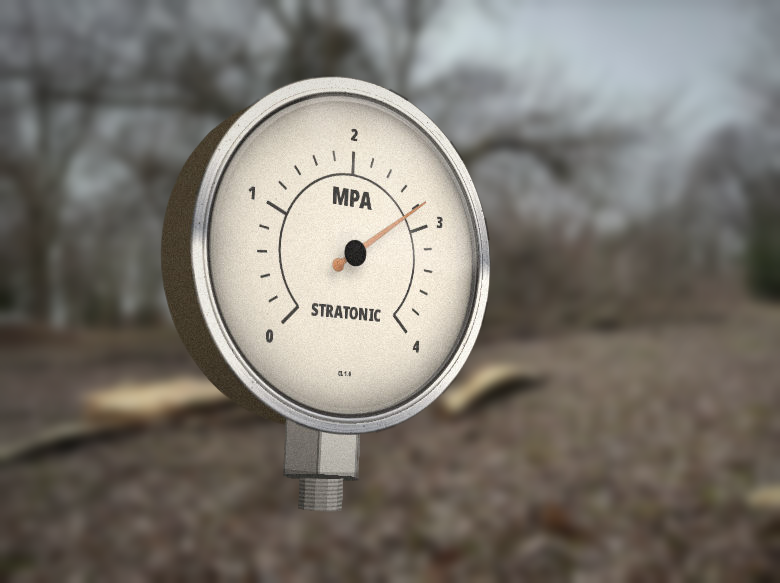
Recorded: 2.8 MPa
